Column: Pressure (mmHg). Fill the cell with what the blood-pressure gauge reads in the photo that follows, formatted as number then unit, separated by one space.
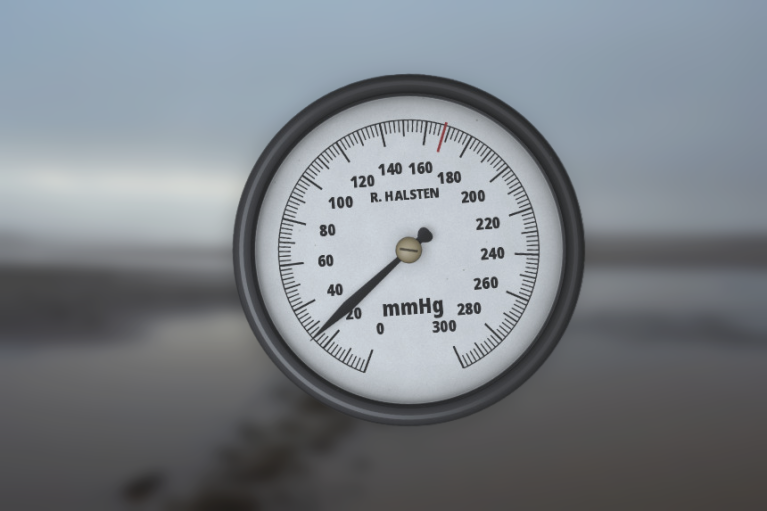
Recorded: 26 mmHg
